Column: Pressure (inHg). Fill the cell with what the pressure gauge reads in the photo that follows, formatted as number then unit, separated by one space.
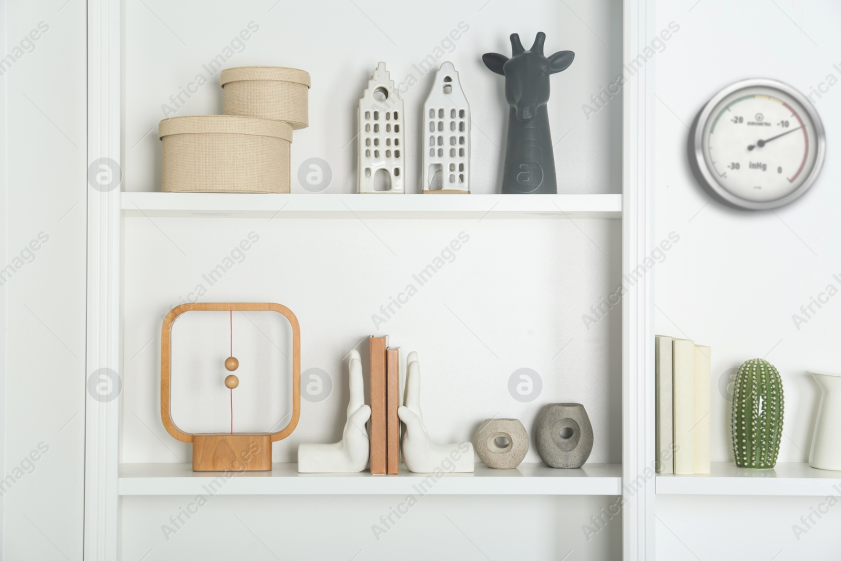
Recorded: -8 inHg
